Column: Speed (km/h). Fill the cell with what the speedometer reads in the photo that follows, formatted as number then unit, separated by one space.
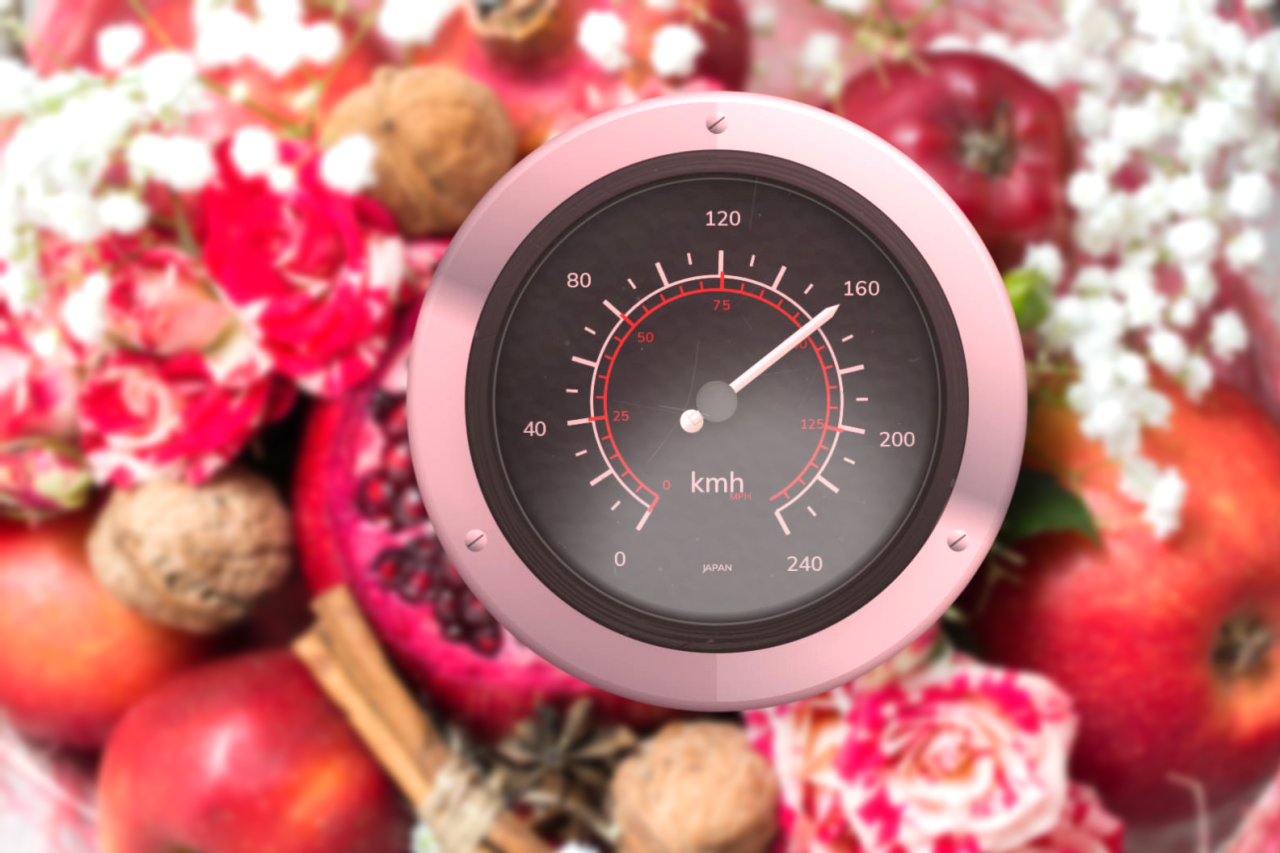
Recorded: 160 km/h
